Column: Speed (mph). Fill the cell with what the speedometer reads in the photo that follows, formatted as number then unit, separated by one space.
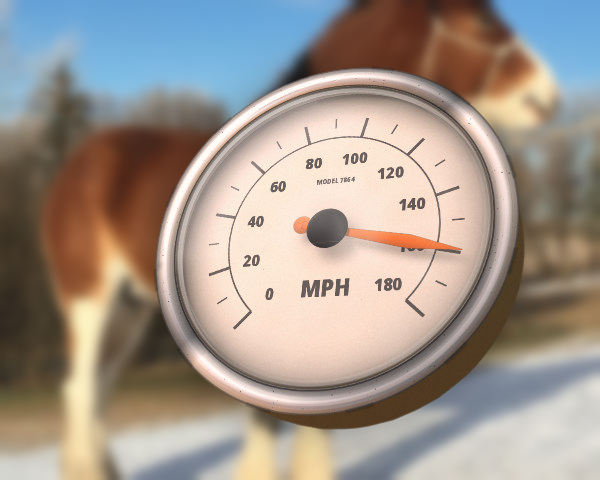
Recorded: 160 mph
